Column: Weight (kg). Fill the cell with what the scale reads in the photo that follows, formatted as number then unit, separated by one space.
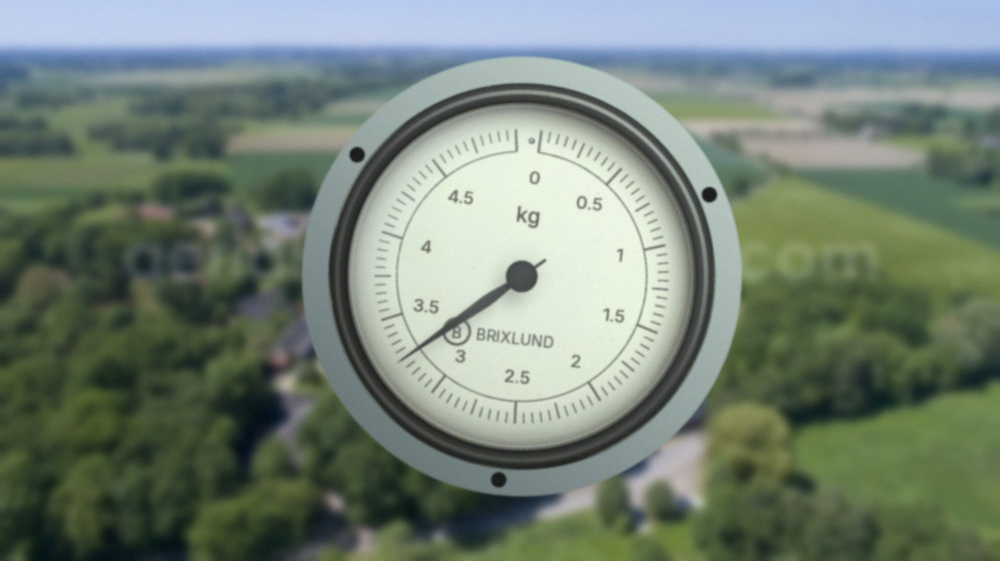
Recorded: 3.25 kg
